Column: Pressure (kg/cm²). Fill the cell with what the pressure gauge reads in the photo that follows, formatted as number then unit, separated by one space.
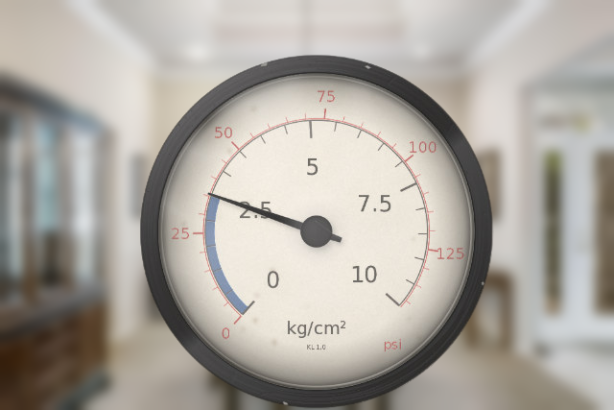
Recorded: 2.5 kg/cm²
